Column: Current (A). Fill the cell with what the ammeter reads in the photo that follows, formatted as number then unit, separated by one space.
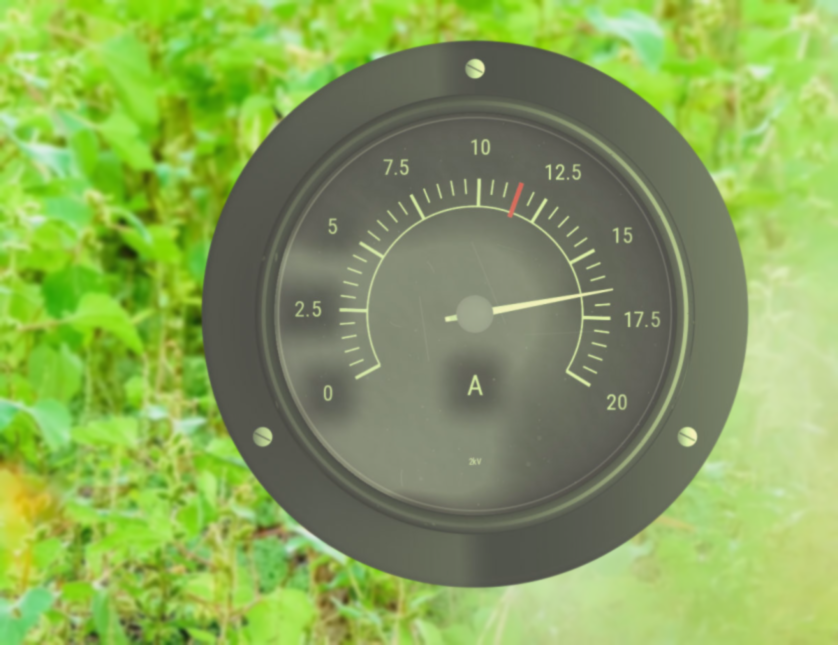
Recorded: 16.5 A
